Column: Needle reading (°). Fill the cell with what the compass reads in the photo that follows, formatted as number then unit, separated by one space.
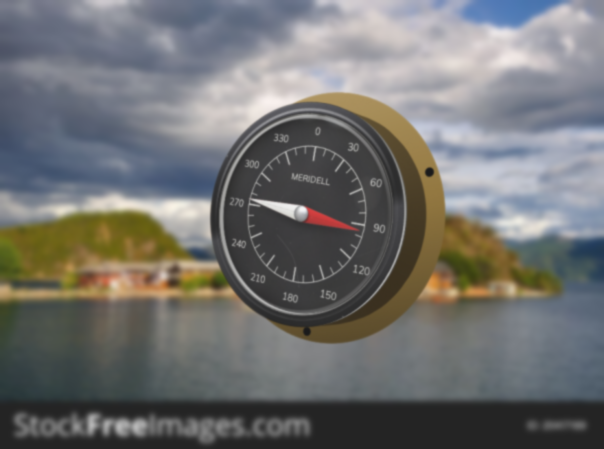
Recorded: 95 °
